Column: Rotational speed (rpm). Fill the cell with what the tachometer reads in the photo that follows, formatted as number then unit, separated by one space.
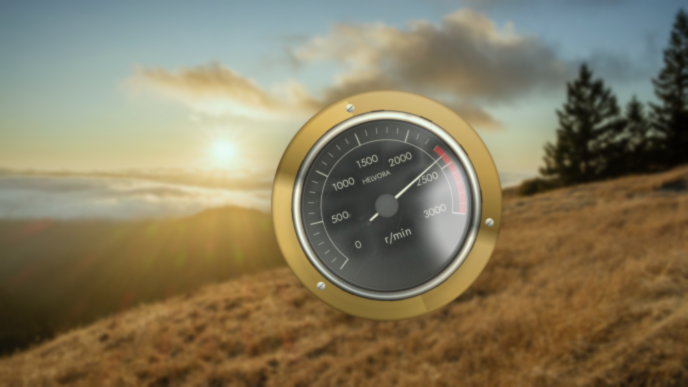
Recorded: 2400 rpm
